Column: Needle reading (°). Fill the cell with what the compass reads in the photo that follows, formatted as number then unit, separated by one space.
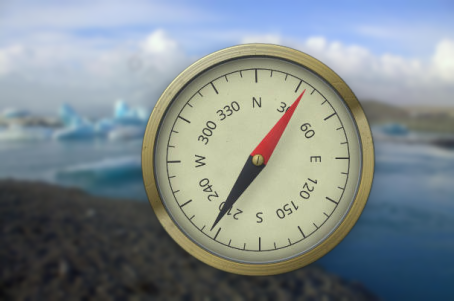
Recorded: 35 °
